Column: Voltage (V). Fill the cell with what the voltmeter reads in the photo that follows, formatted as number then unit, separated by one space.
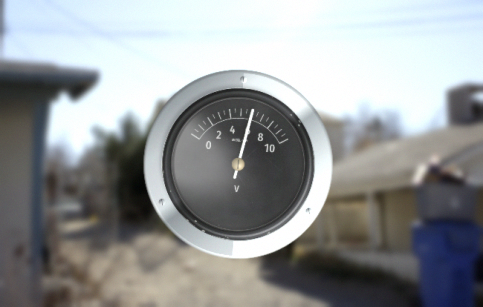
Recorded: 6 V
